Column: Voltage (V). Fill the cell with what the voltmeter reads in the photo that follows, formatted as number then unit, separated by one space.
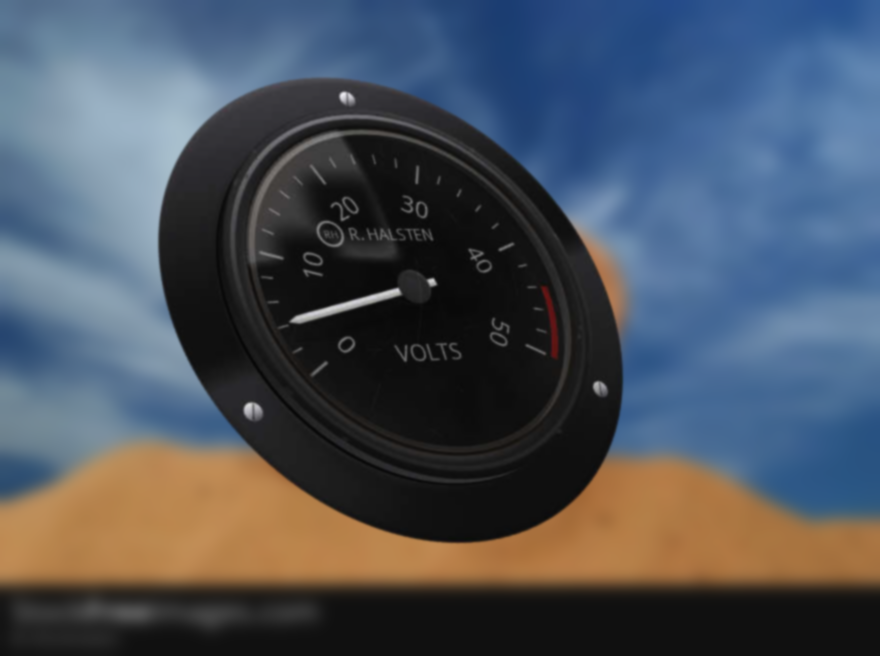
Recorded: 4 V
